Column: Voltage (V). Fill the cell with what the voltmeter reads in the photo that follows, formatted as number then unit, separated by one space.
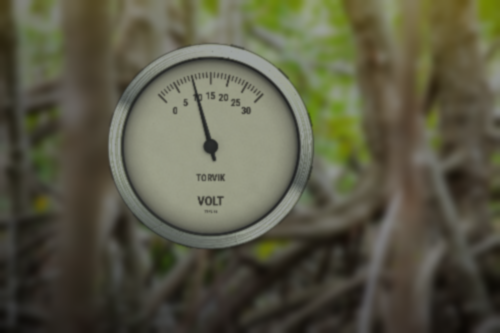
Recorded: 10 V
